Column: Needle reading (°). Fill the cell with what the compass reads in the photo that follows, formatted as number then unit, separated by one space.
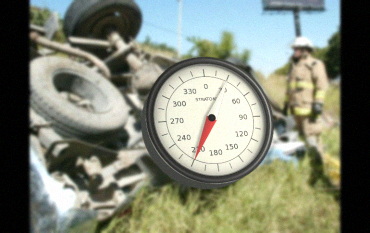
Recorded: 210 °
